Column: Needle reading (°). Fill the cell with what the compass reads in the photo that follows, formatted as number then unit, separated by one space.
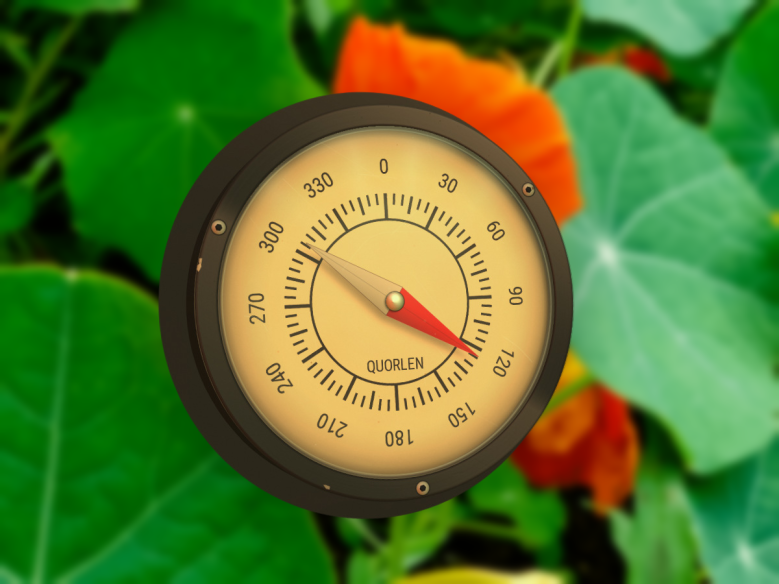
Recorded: 125 °
